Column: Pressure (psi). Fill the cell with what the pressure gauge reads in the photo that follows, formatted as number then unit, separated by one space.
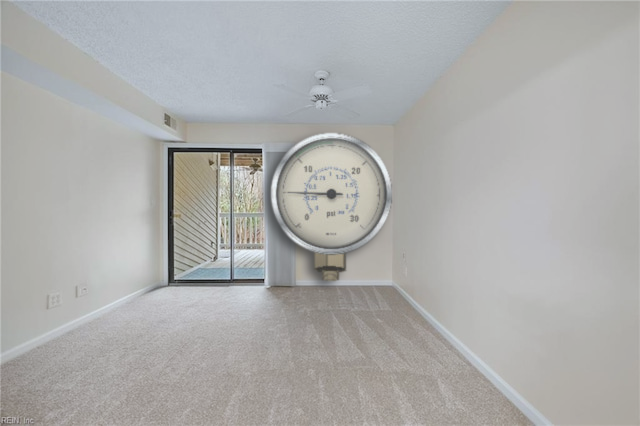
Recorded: 5 psi
